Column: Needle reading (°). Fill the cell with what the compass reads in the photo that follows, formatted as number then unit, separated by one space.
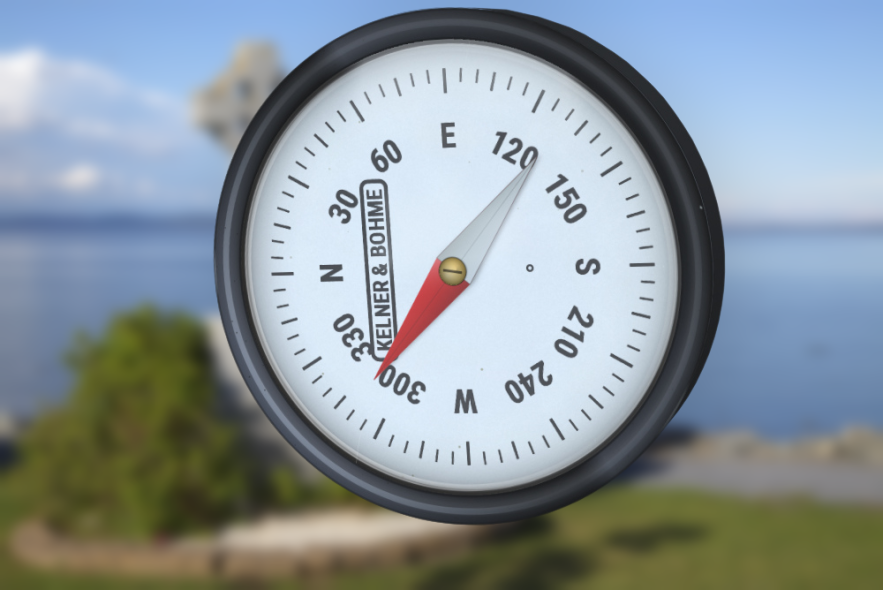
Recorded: 310 °
